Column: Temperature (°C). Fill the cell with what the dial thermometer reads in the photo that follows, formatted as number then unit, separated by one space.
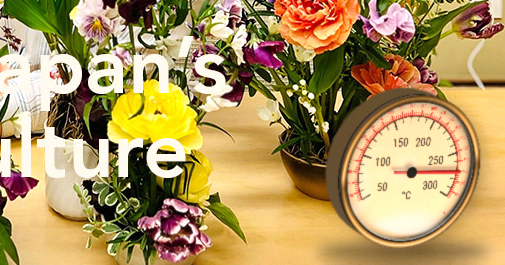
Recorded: 270 °C
